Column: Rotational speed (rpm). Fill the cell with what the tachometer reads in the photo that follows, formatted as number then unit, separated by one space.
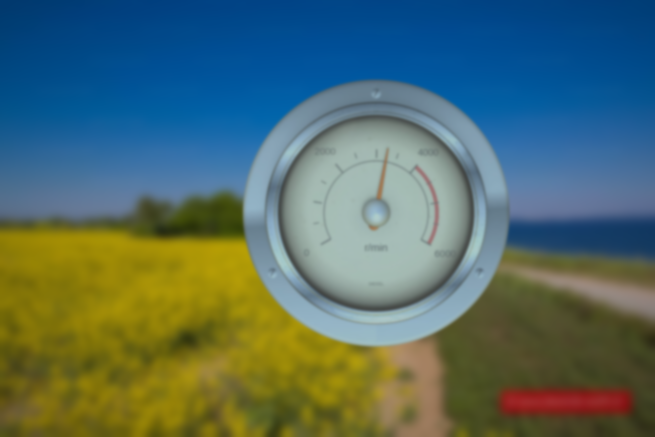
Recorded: 3250 rpm
